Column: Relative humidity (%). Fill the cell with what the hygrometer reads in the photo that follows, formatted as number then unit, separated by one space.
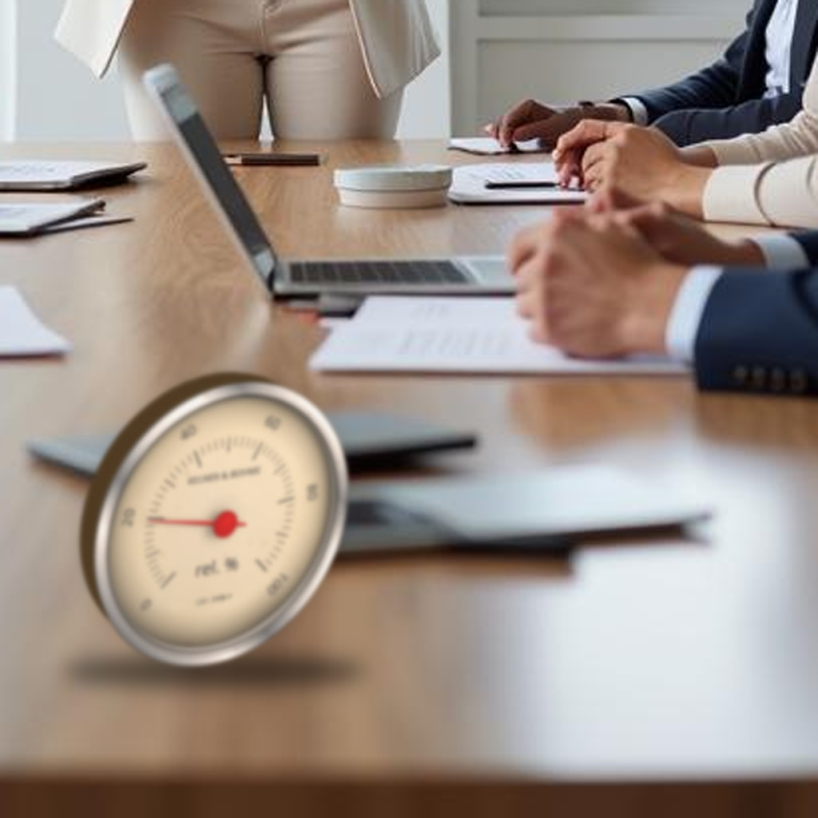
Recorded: 20 %
